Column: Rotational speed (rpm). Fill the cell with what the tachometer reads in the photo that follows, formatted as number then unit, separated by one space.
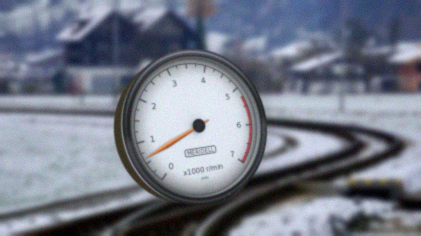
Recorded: 625 rpm
